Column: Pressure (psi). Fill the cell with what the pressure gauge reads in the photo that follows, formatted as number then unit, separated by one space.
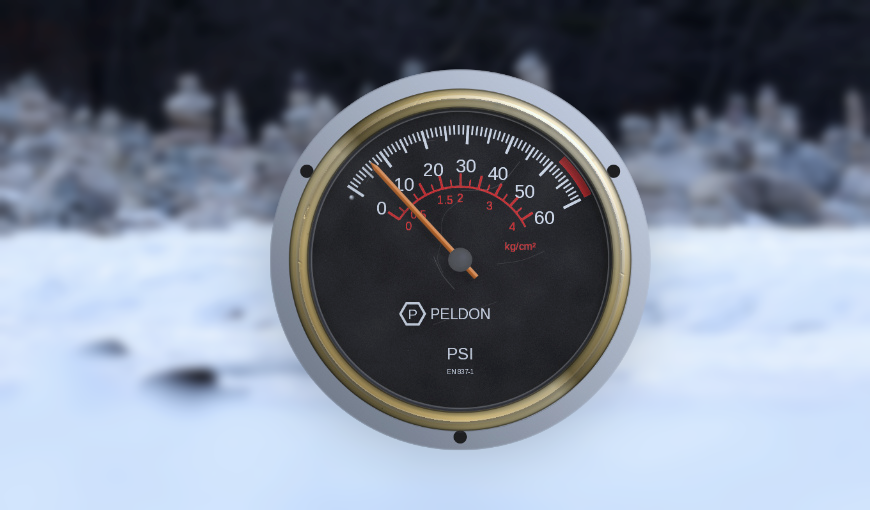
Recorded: 7 psi
